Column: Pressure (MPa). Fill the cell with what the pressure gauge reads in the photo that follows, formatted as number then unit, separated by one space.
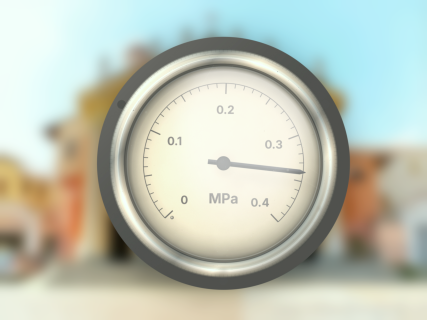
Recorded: 0.34 MPa
